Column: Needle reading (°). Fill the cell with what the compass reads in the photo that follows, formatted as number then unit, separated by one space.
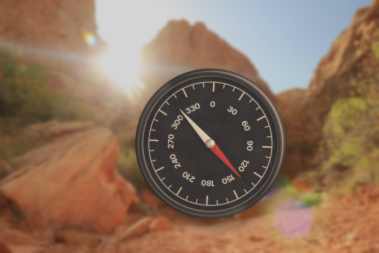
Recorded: 135 °
